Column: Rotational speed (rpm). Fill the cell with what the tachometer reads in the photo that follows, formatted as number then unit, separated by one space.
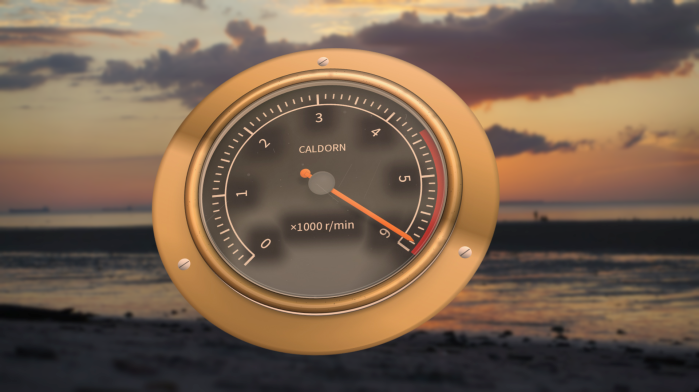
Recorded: 5900 rpm
